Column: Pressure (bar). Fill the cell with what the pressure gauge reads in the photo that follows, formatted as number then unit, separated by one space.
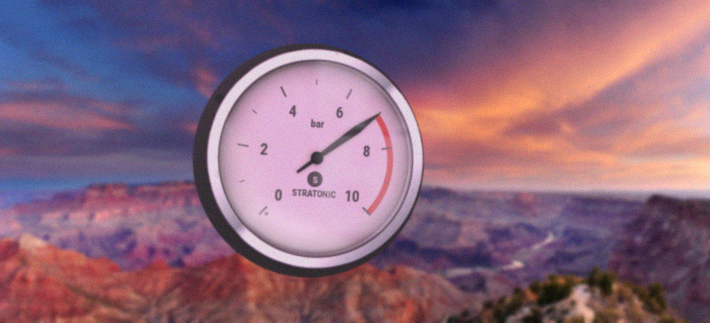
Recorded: 7 bar
